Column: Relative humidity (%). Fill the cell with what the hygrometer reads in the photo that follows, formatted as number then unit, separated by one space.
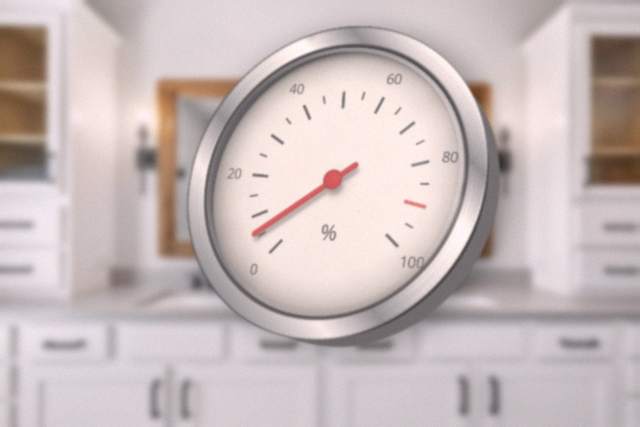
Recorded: 5 %
